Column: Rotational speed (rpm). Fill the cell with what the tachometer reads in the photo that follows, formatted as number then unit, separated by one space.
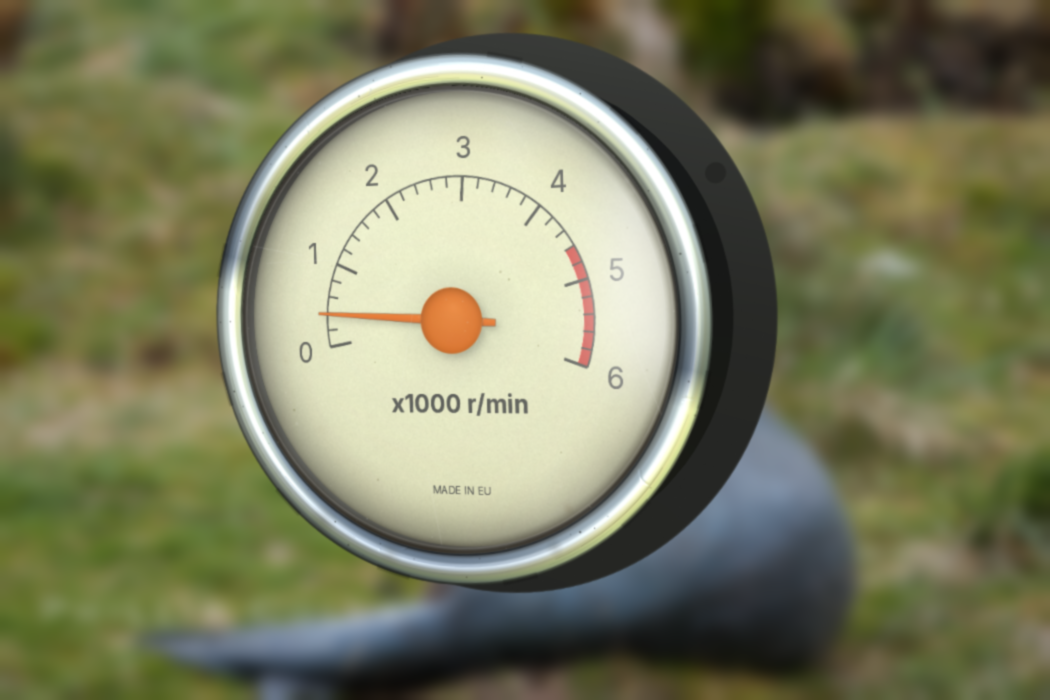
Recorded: 400 rpm
